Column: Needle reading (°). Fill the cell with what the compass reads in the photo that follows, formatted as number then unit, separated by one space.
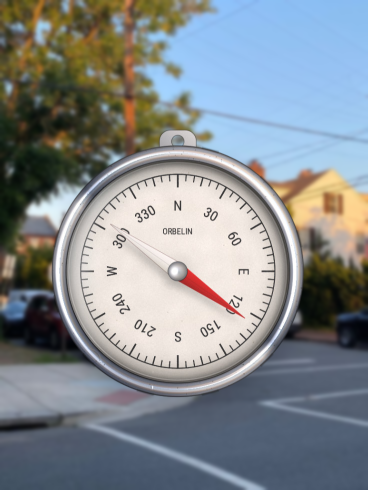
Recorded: 125 °
